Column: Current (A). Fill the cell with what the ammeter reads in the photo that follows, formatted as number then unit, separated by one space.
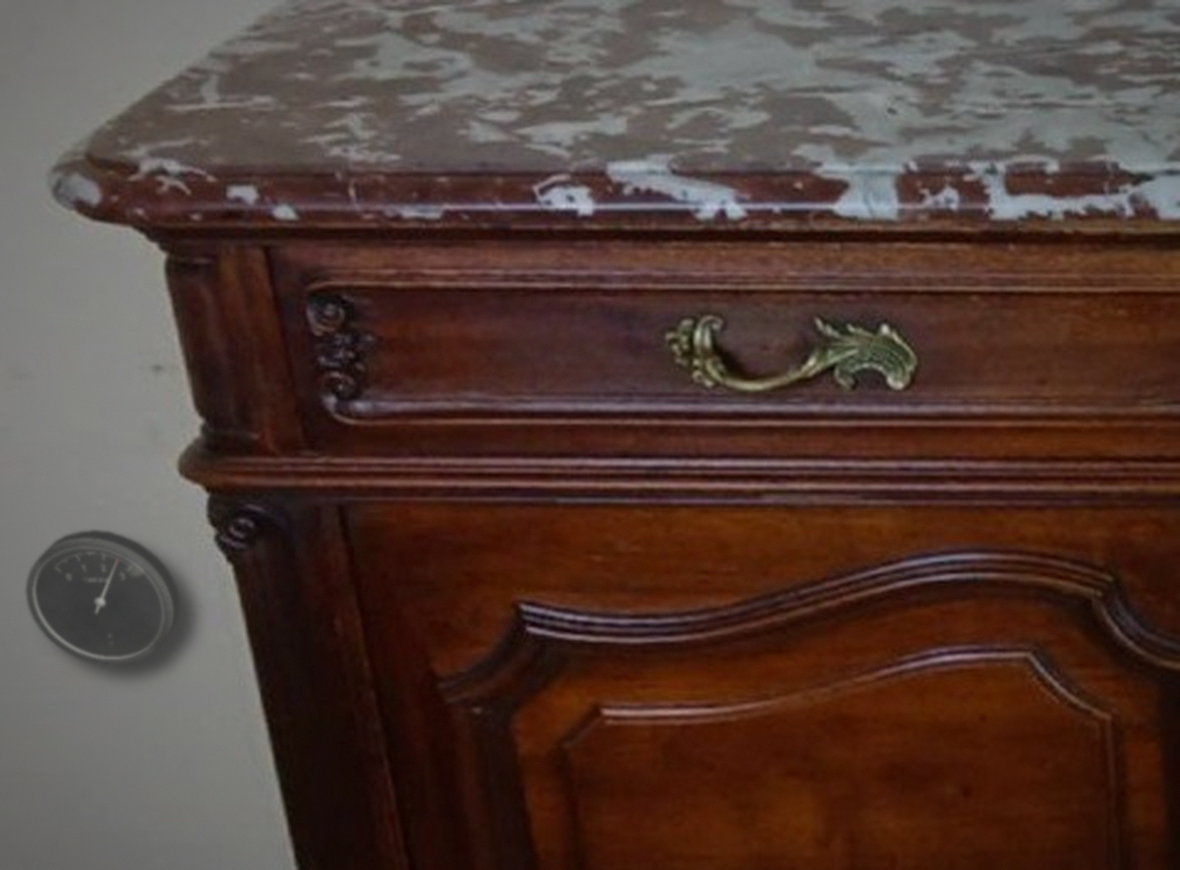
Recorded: 2.5 A
